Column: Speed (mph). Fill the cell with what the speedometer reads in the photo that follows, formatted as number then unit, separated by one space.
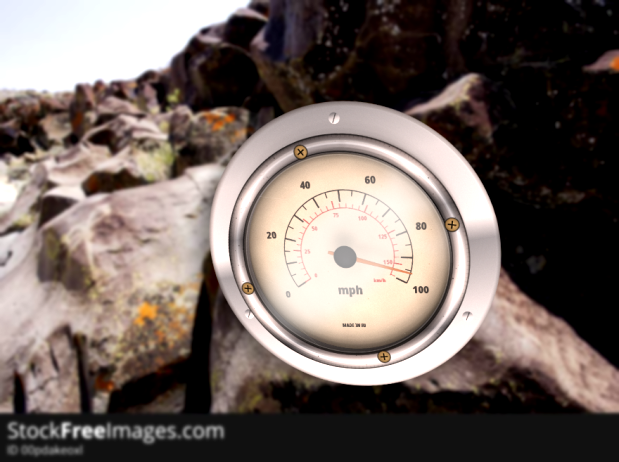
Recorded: 95 mph
